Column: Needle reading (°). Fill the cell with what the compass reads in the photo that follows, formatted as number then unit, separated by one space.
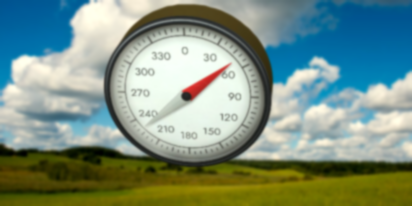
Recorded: 50 °
